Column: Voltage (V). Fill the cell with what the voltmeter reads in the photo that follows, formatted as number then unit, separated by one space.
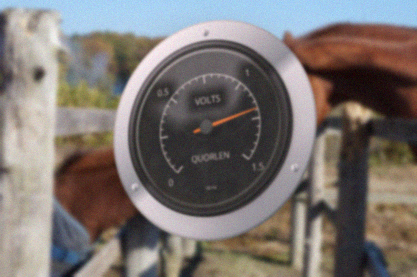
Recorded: 1.2 V
